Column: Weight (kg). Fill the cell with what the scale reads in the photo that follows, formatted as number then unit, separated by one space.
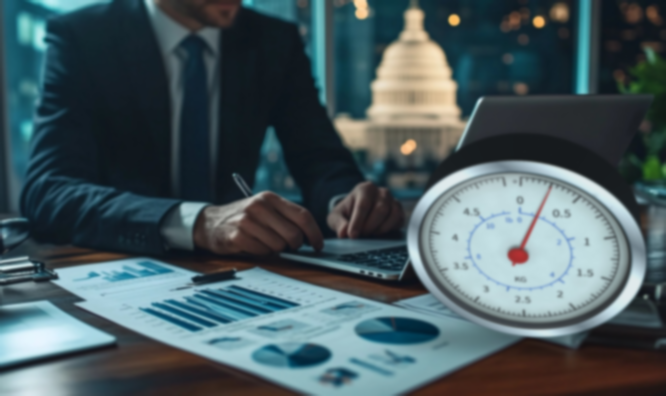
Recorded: 0.25 kg
